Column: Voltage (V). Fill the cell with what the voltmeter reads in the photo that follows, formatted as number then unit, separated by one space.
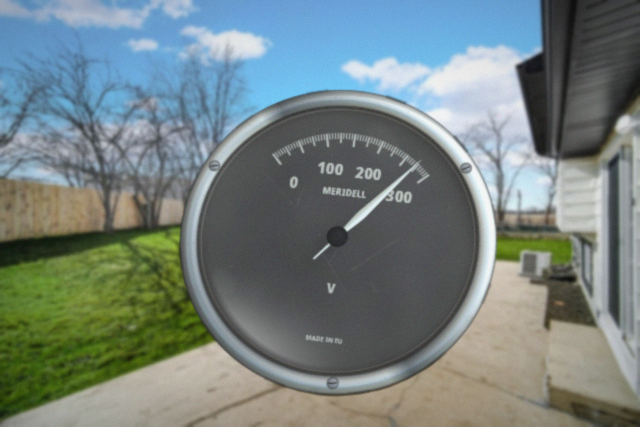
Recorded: 275 V
